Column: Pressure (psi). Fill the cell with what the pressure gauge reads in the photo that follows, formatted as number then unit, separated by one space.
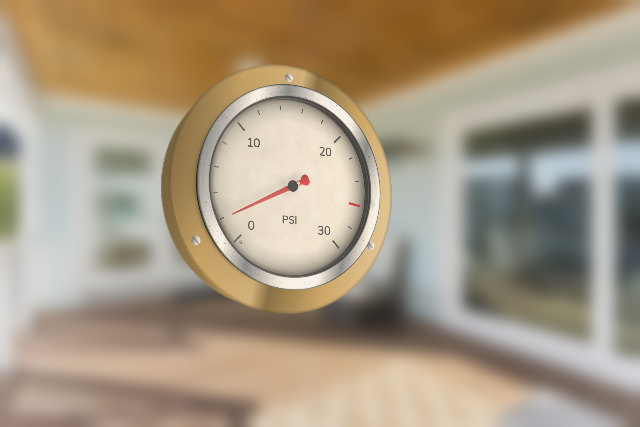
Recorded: 2 psi
